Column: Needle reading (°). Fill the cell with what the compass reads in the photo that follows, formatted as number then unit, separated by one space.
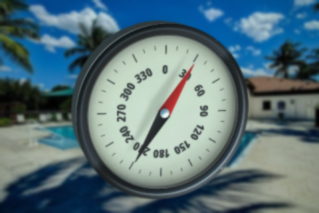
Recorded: 30 °
